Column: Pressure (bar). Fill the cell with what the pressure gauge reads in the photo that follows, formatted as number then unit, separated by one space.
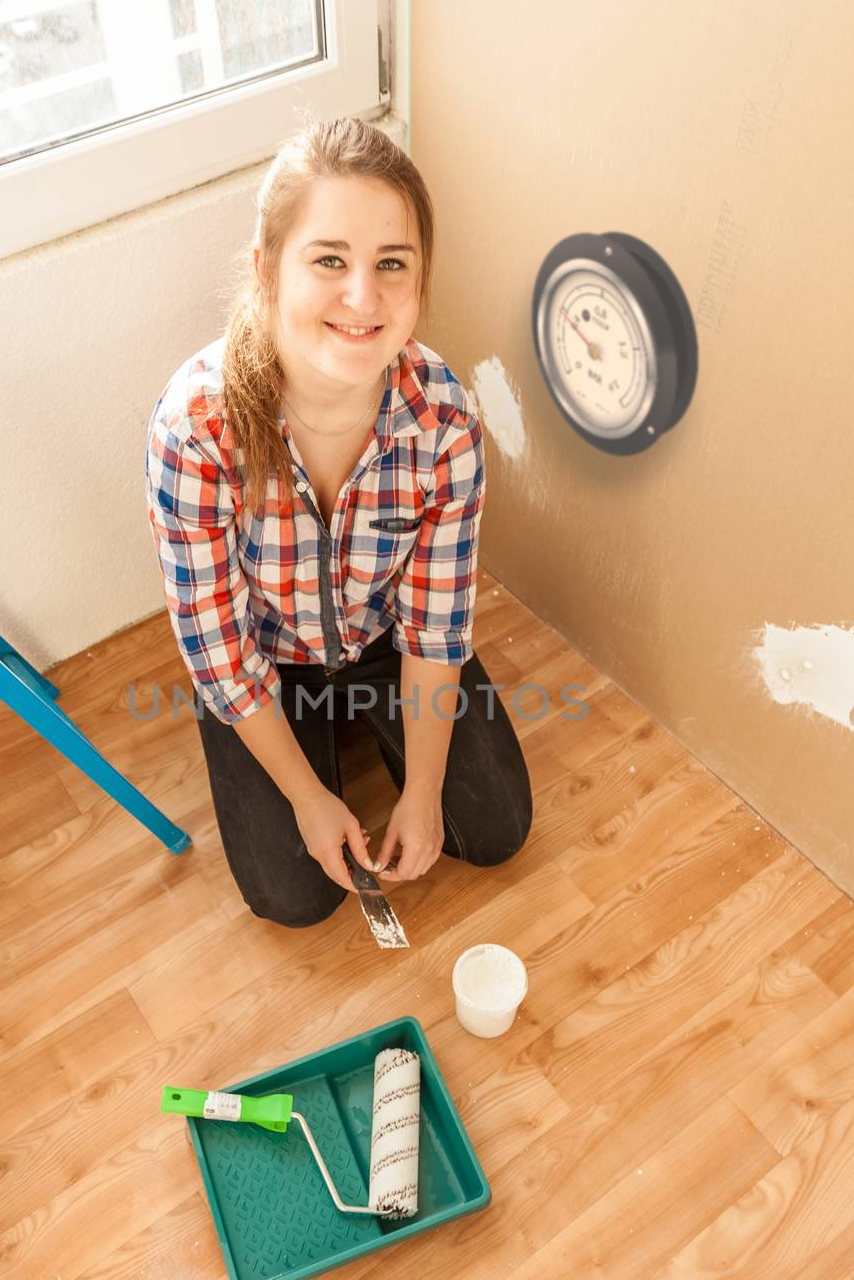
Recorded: 0.4 bar
